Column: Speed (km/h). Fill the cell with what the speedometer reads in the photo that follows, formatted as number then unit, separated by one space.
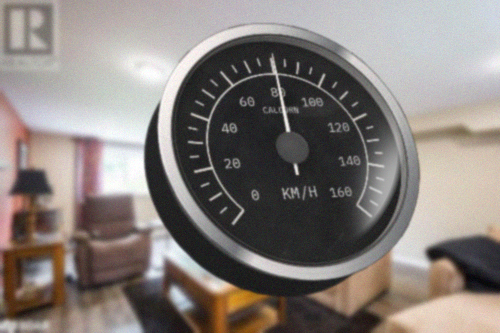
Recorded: 80 km/h
